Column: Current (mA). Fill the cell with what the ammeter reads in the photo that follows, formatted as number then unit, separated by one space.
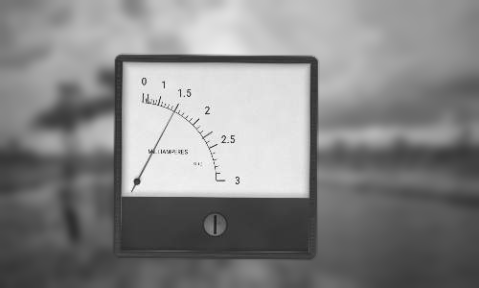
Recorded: 1.5 mA
